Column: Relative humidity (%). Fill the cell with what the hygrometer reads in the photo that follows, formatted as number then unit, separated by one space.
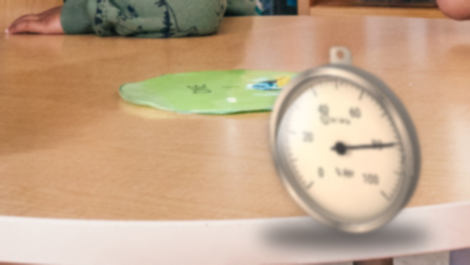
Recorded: 80 %
